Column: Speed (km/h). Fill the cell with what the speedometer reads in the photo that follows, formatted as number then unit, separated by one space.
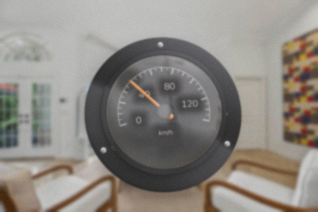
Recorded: 40 km/h
